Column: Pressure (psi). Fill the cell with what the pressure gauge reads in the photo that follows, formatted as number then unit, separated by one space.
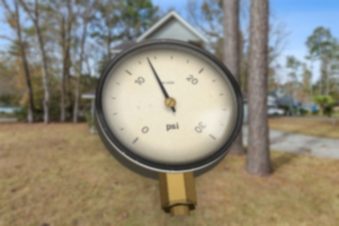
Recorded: 13 psi
